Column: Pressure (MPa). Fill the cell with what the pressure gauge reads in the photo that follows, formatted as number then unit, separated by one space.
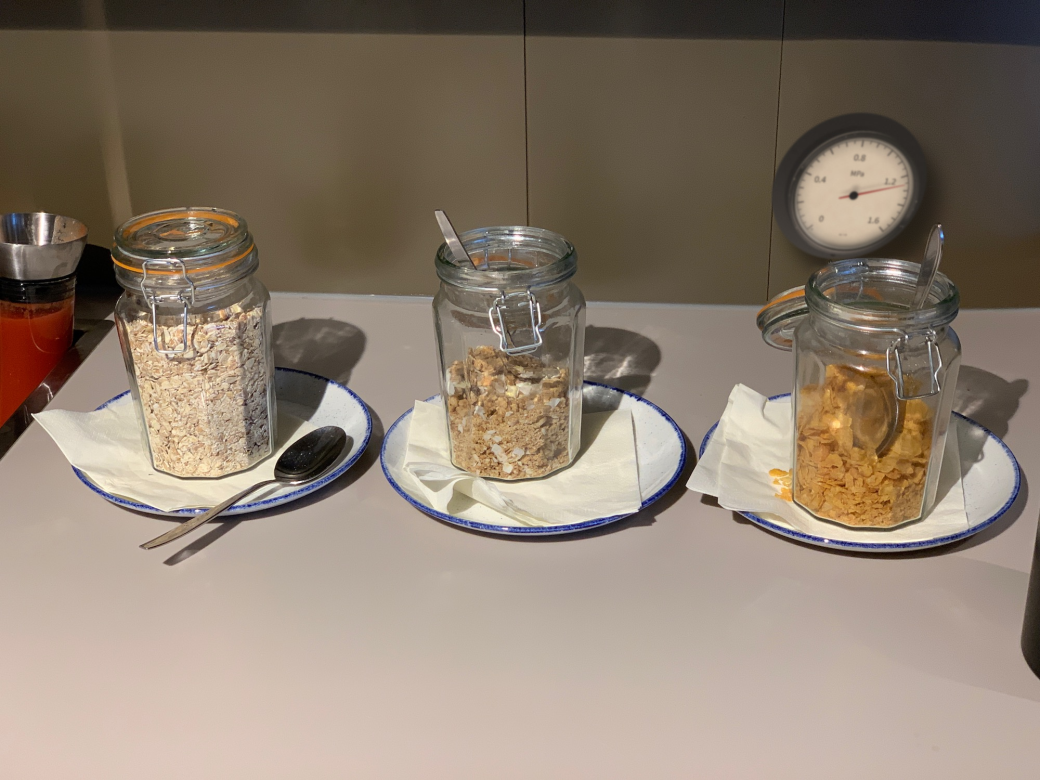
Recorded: 1.25 MPa
